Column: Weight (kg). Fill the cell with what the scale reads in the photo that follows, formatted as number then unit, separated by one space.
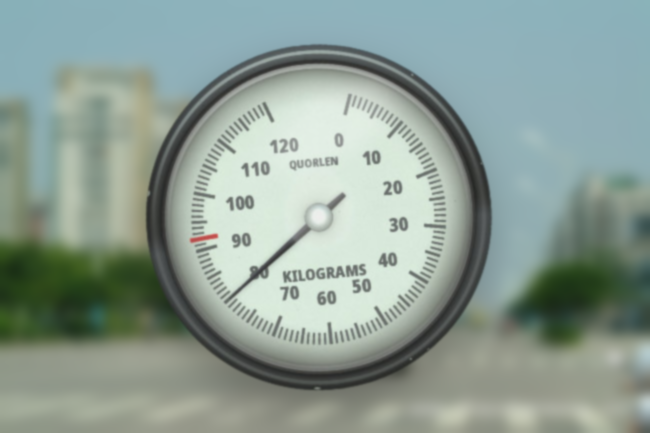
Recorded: 80 kg
